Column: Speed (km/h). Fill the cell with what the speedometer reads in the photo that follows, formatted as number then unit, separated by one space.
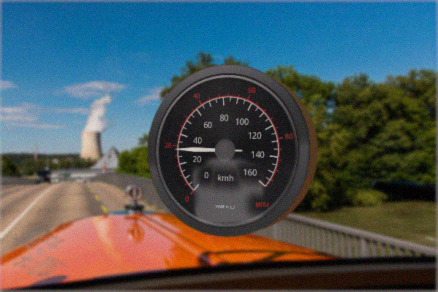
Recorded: 30 km/h
